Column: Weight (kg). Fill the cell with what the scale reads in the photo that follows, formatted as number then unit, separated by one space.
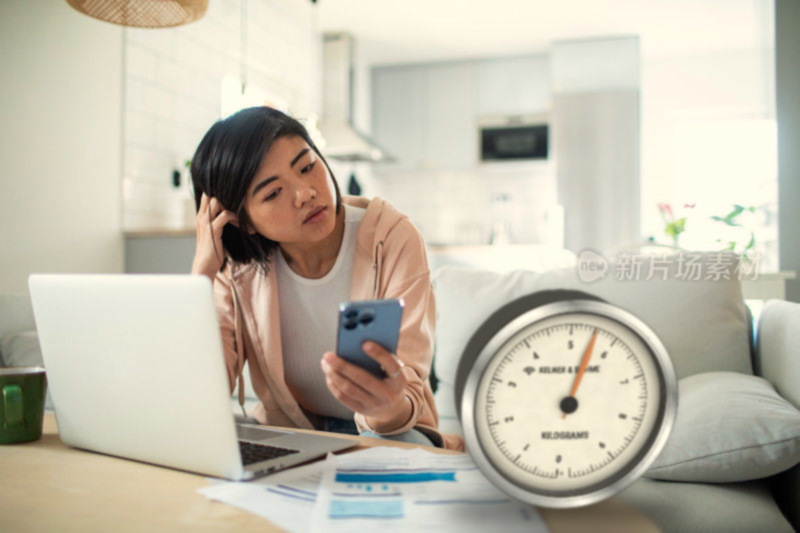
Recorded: 5.5 kg
